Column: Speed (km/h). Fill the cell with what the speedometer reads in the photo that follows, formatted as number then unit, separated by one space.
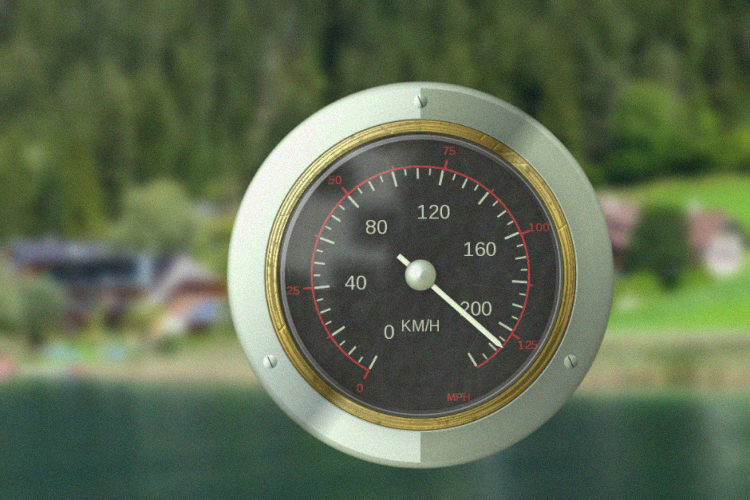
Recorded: 207.5 km/h
